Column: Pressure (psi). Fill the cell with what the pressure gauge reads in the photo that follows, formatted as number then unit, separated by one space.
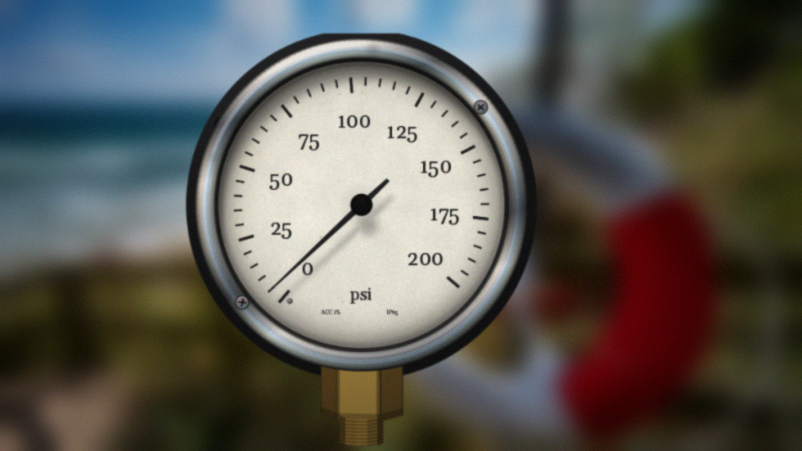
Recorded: 5 psi
